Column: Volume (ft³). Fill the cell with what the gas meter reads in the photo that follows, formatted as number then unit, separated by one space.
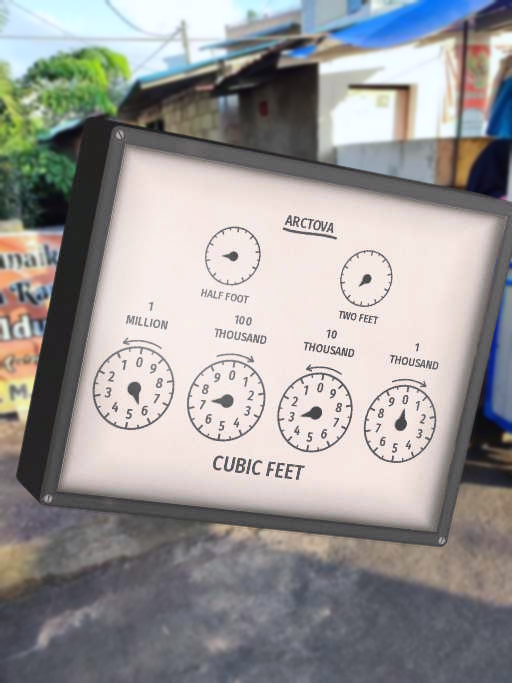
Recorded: 573000 ft³
